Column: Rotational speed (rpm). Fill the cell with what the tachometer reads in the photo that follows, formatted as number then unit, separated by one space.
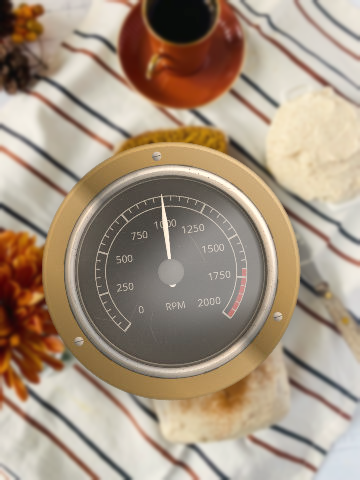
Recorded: 1000 rpm
